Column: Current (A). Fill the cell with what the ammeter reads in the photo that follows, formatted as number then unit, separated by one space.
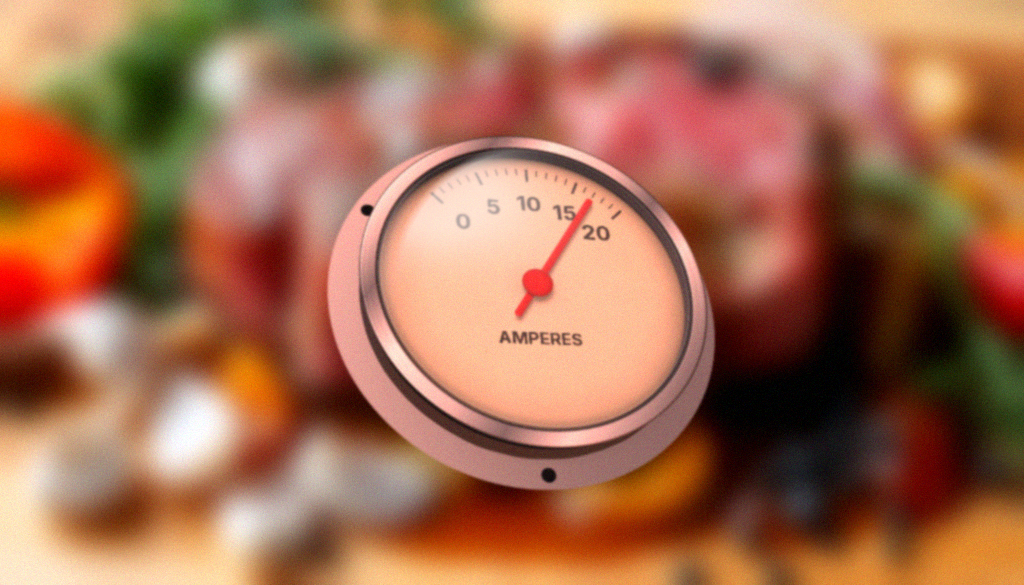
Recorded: 17 A
